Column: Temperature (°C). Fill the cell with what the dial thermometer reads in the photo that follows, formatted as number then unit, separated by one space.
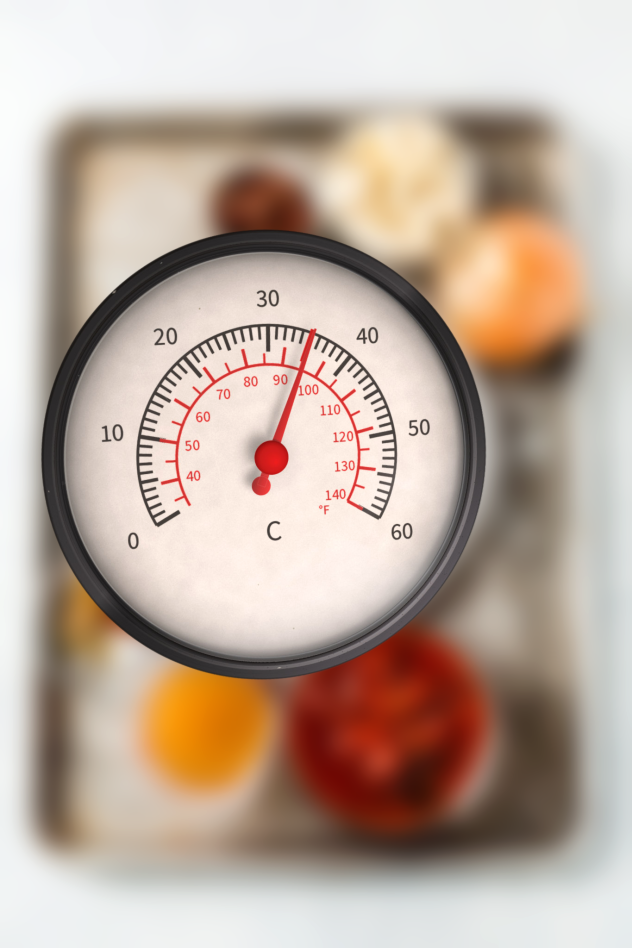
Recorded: 35 °C
